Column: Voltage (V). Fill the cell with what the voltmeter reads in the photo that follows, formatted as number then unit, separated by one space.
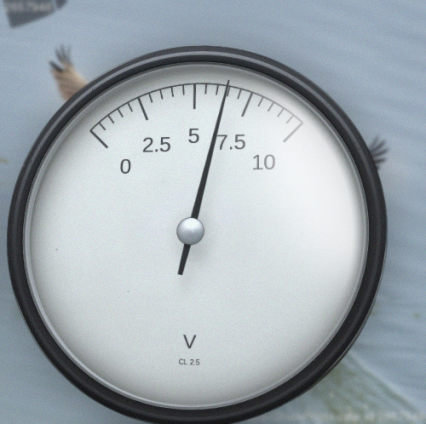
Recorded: 6.5 V
